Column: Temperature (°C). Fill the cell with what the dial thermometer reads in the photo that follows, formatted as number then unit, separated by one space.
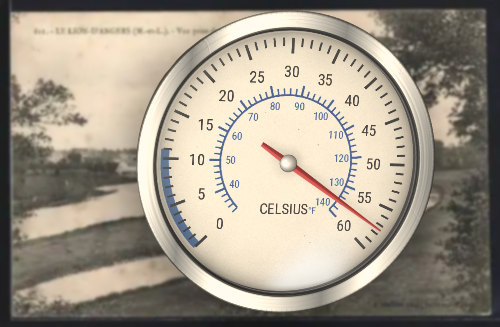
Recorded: 57.5 °C
